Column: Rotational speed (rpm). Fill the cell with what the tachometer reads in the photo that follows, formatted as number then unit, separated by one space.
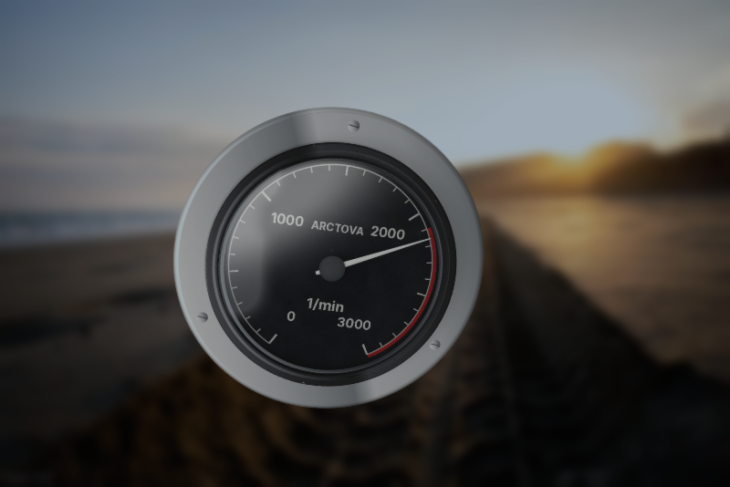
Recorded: 2150 rpm
